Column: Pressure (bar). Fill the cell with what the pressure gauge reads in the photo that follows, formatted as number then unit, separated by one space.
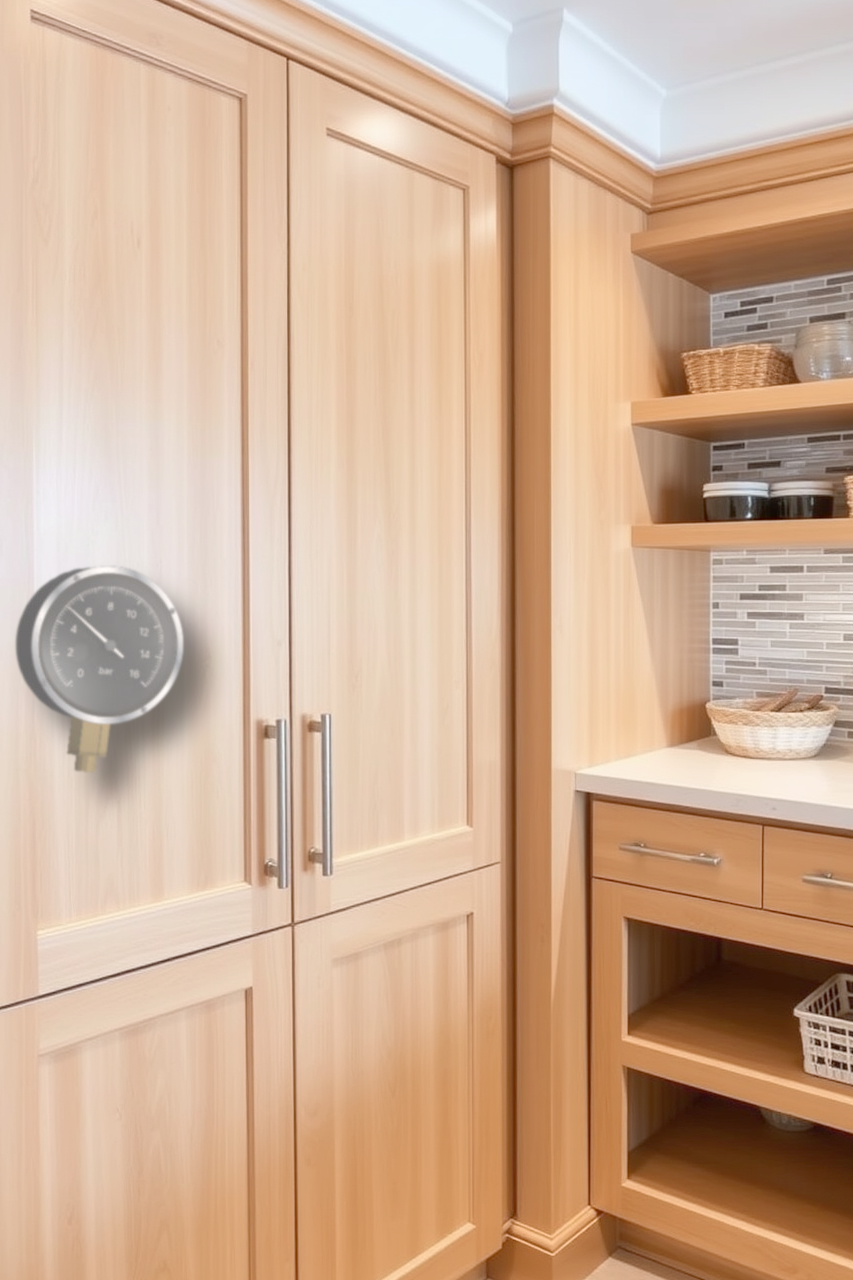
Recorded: 5 bar
